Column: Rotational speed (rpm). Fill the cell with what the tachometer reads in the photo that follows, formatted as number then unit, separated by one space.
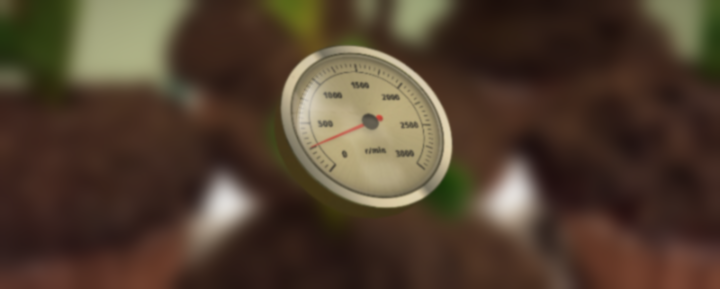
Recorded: 250 rpm
